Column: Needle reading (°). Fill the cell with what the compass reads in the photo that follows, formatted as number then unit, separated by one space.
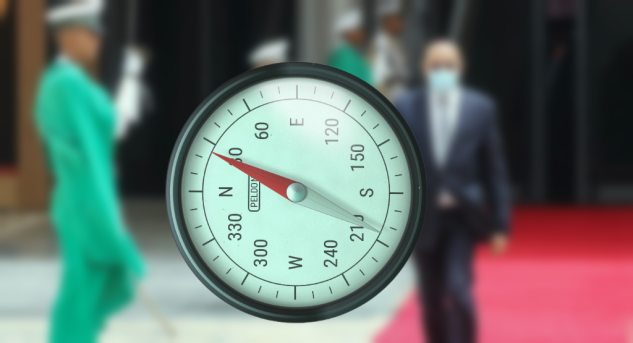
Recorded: 25 °
